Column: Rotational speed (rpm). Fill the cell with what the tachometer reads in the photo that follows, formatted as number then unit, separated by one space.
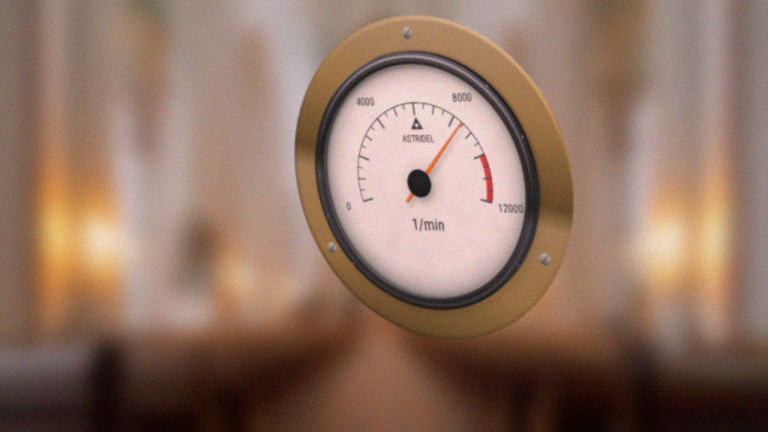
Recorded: 8500 rpm
